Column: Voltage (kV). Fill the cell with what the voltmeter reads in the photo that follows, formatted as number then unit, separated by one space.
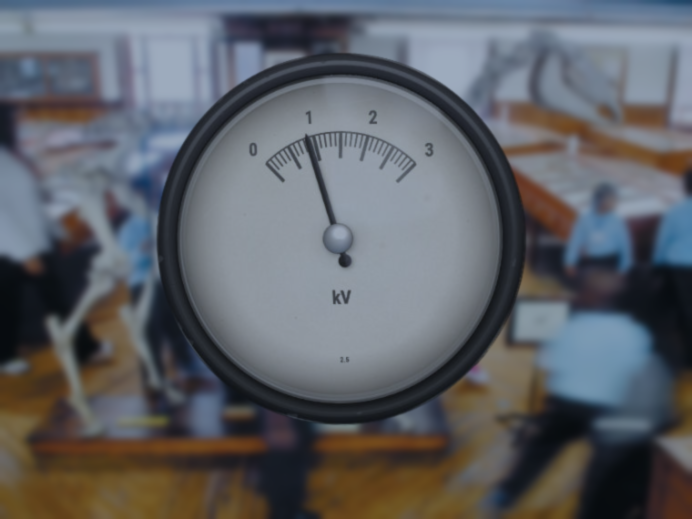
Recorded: 0.9 kV
